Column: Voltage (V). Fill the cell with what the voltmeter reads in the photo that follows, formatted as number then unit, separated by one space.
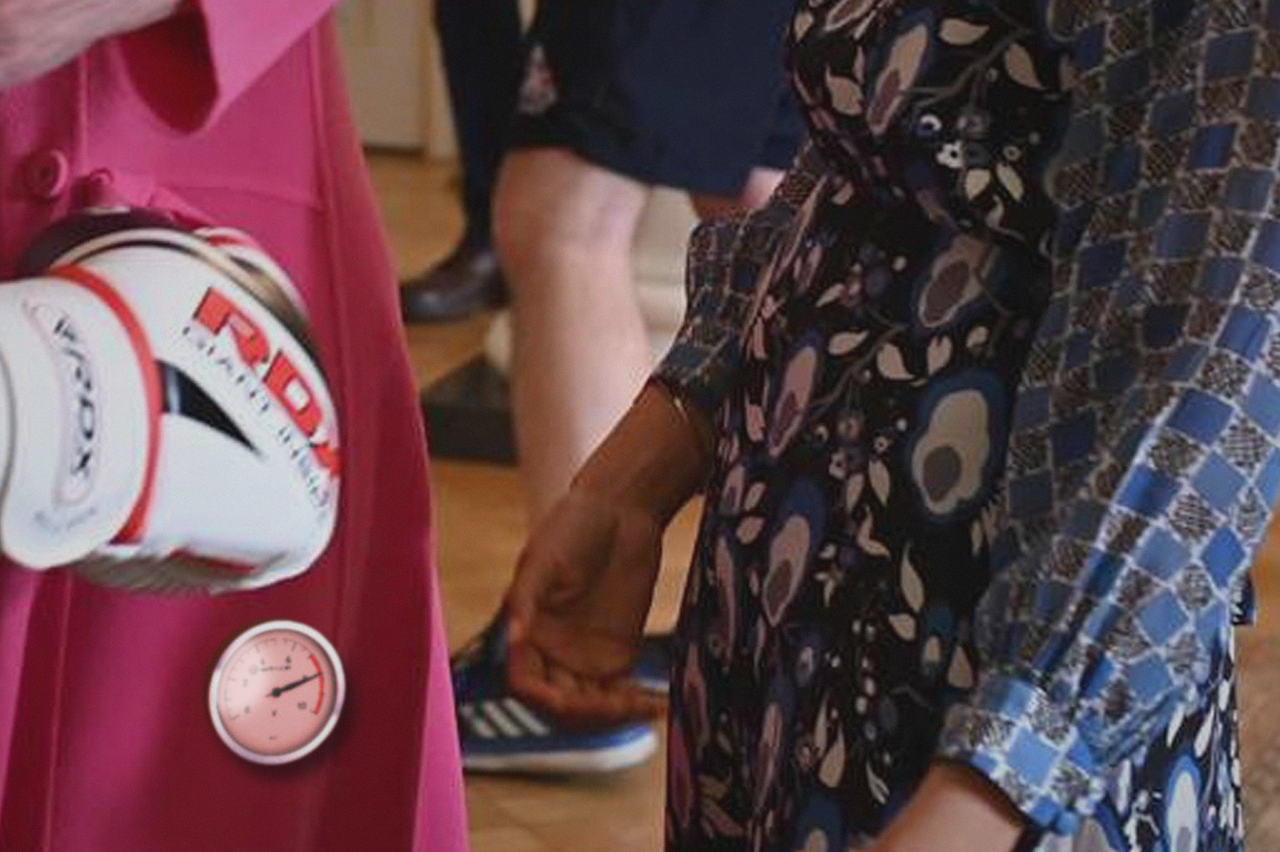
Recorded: 8 V
